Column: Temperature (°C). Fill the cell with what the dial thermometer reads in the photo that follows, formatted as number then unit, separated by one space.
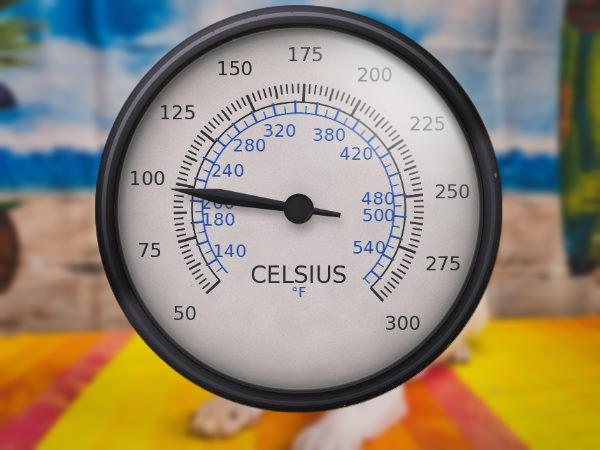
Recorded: 97.5 °C
